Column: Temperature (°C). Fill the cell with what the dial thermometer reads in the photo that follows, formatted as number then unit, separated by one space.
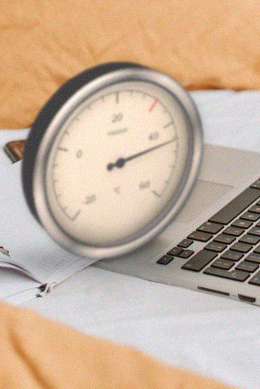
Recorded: 44 °C
